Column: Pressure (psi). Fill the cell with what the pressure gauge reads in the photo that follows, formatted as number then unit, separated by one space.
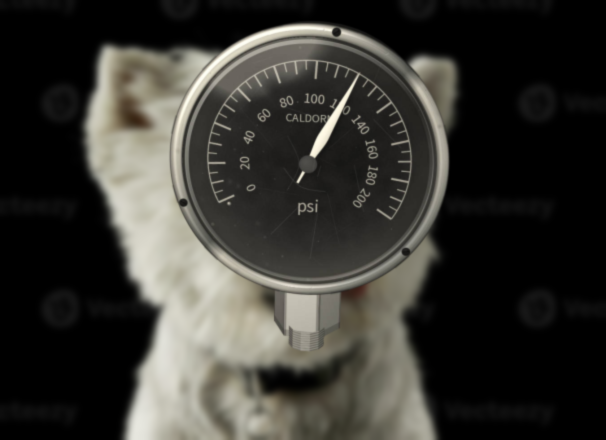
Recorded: 120 psi
